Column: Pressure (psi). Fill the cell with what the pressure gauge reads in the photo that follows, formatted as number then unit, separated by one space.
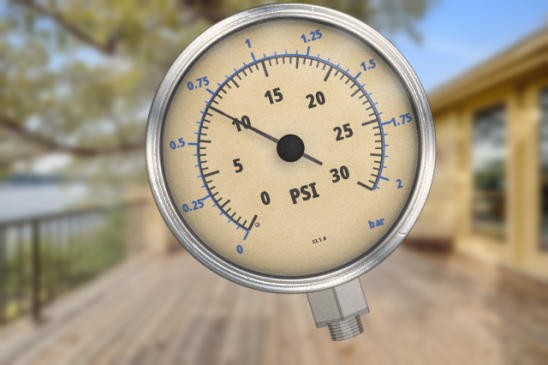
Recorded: 10 psi
